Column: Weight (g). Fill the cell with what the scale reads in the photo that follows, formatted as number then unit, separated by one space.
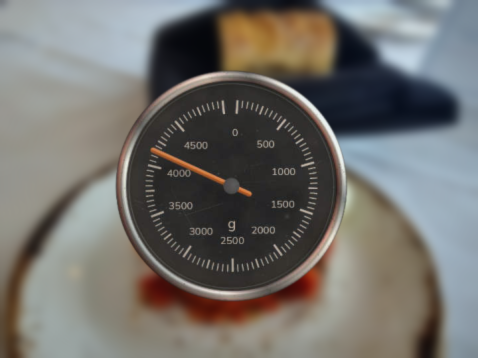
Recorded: 4150 g
